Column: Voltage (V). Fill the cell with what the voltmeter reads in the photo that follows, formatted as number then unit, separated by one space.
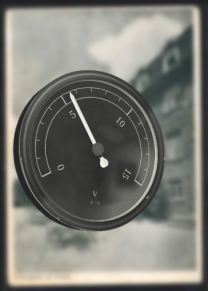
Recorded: 5.5 V
